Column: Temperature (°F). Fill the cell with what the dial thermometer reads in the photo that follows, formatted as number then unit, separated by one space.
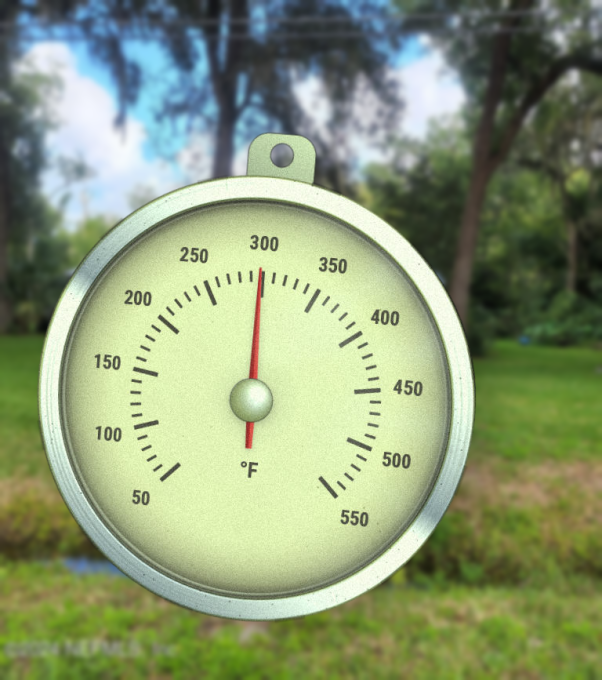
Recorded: 300 °F
